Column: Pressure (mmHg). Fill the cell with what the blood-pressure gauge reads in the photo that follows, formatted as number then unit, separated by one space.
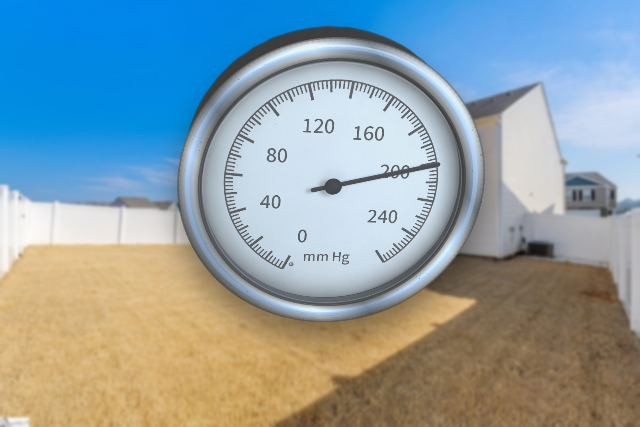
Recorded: 200 mmHg
